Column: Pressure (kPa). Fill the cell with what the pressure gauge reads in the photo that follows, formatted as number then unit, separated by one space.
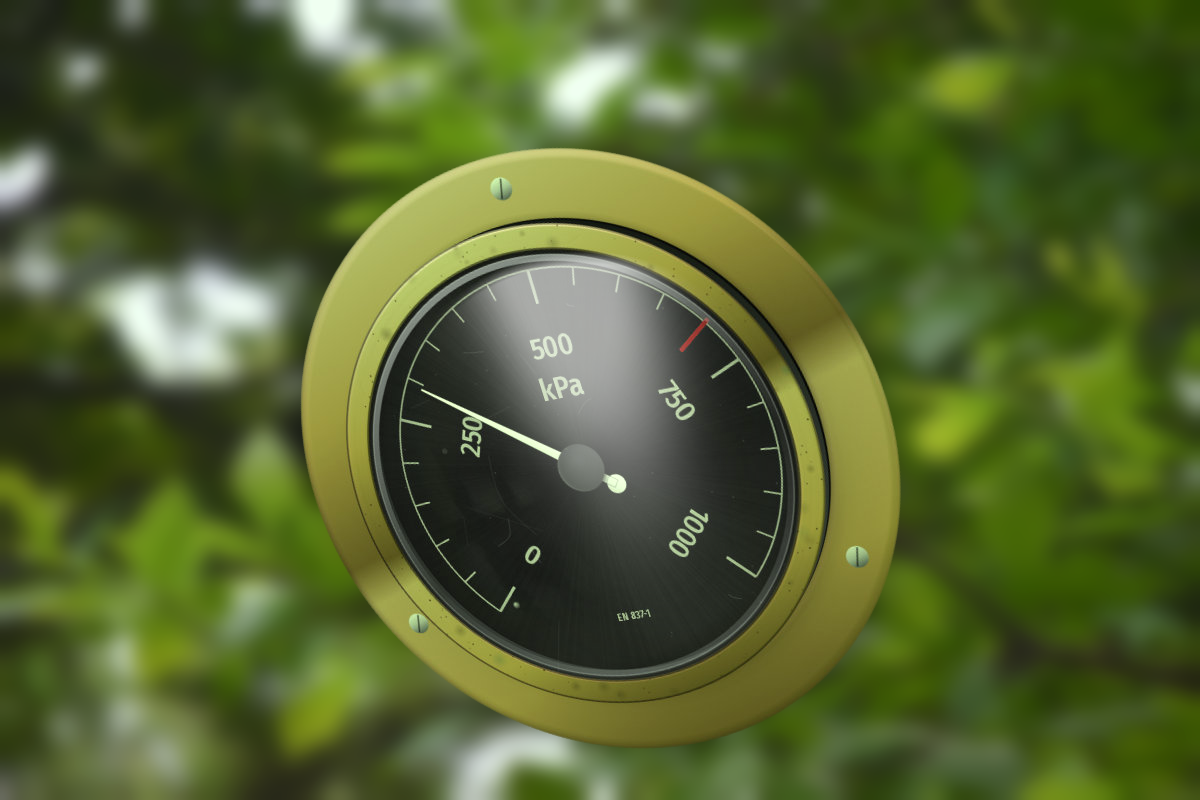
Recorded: 300 kPa
